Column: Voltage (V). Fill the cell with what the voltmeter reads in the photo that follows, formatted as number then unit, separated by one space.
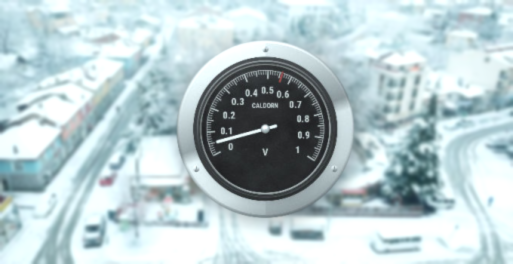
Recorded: 0.05 V
